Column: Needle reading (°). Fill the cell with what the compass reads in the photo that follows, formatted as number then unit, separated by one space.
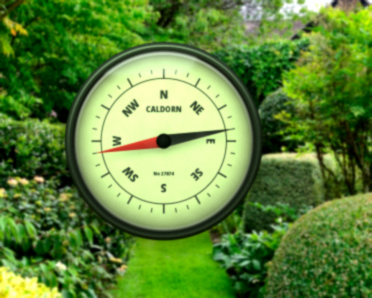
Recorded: 260 °
